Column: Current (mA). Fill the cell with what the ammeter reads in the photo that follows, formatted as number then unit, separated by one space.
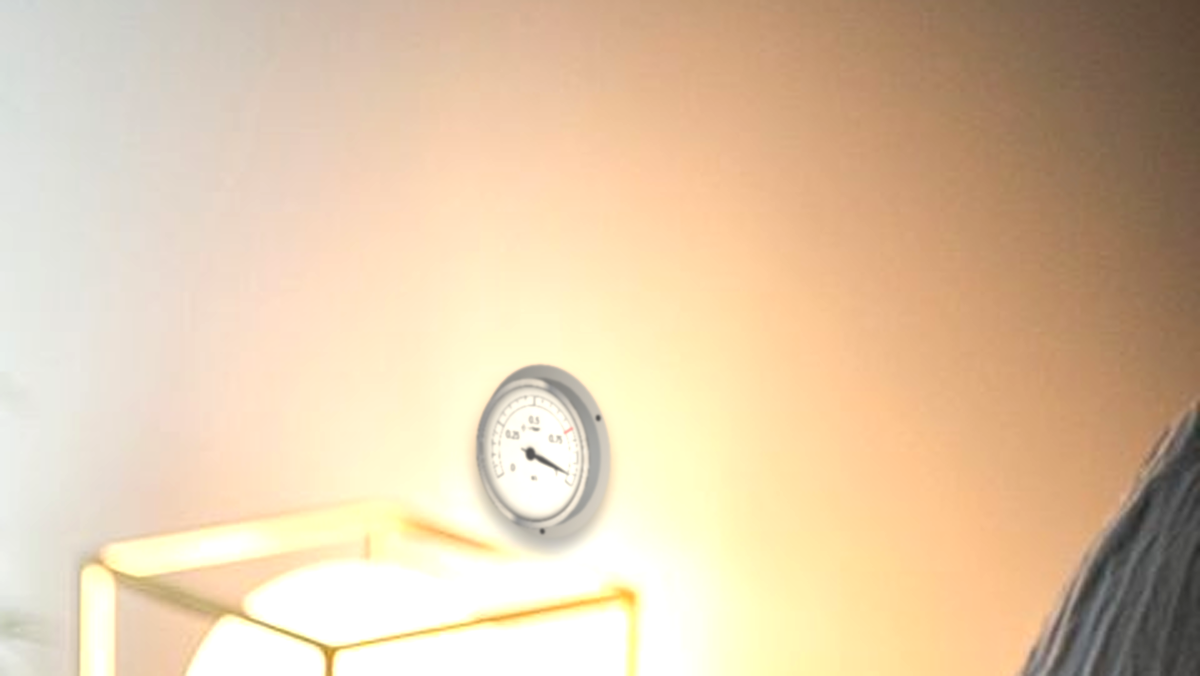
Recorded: 0.95 mA
